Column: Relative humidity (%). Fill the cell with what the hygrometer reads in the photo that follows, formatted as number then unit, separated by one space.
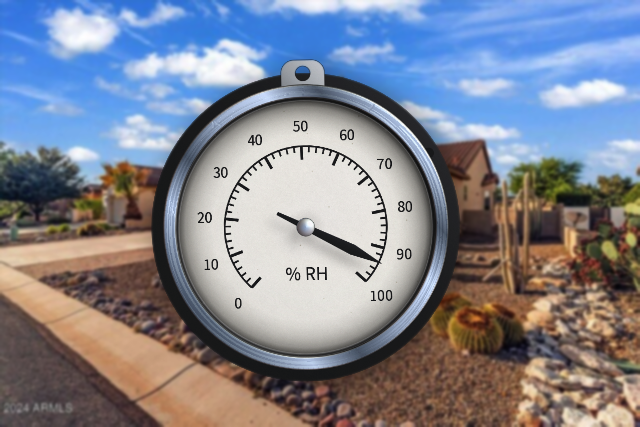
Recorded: 94 %
